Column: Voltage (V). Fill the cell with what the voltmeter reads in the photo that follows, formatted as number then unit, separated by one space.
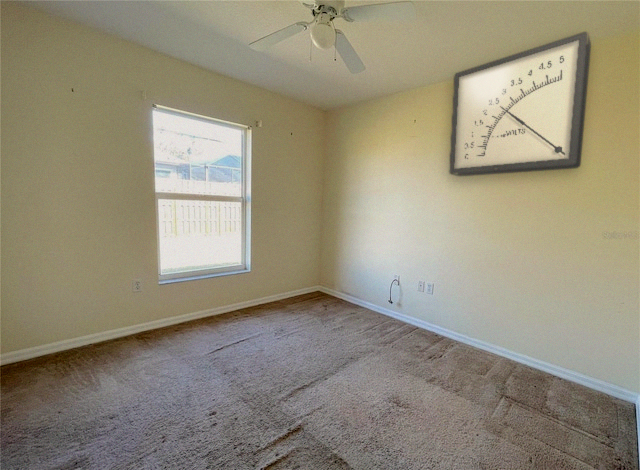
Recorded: 2.5 V
